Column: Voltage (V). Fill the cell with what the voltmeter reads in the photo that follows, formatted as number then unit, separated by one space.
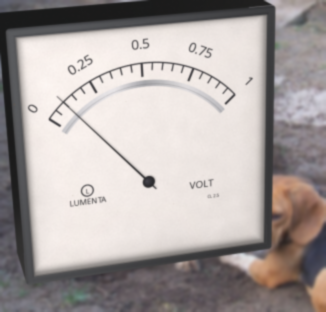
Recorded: 0.1 V
